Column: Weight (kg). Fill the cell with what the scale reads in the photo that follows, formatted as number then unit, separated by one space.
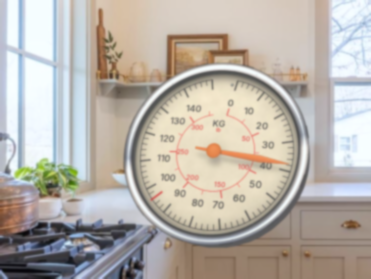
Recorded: 38 kg
